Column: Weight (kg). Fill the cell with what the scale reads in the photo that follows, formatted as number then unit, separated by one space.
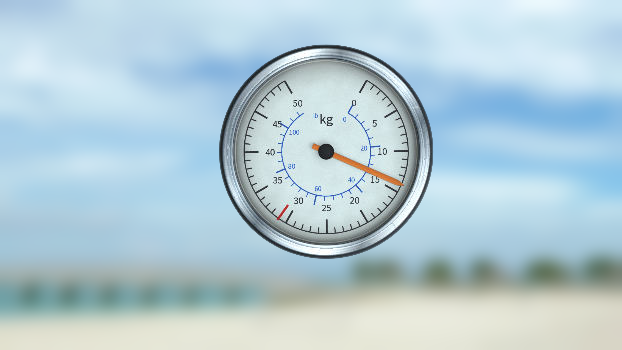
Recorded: 14 kg
